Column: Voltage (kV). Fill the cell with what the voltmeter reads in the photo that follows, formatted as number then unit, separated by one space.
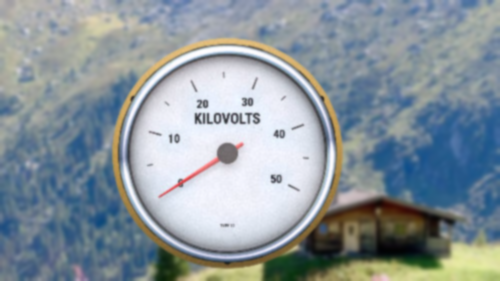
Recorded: 0 kV
